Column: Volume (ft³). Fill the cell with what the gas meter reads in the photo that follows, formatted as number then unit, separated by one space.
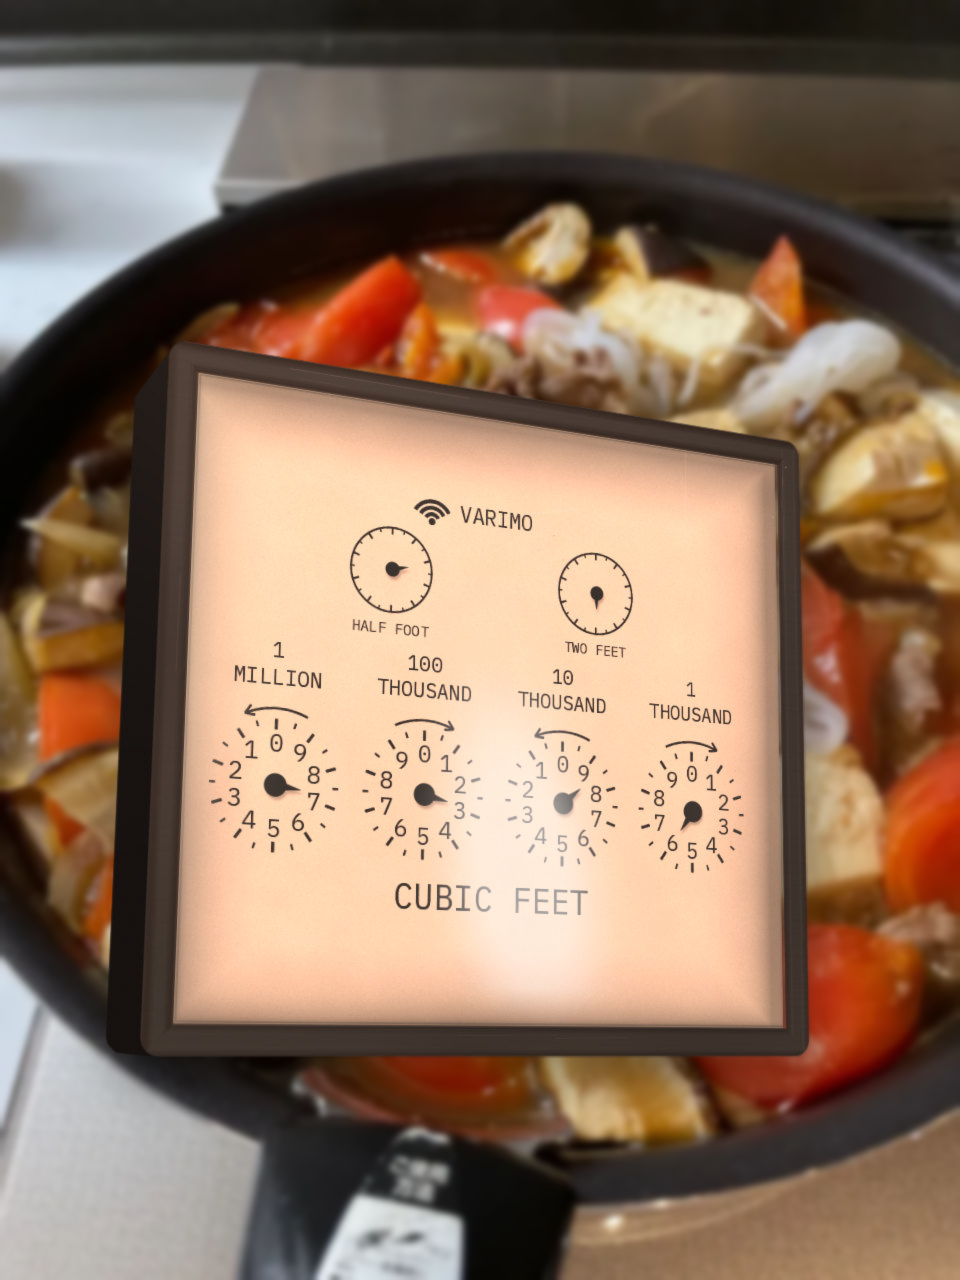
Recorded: 728600 ft³
